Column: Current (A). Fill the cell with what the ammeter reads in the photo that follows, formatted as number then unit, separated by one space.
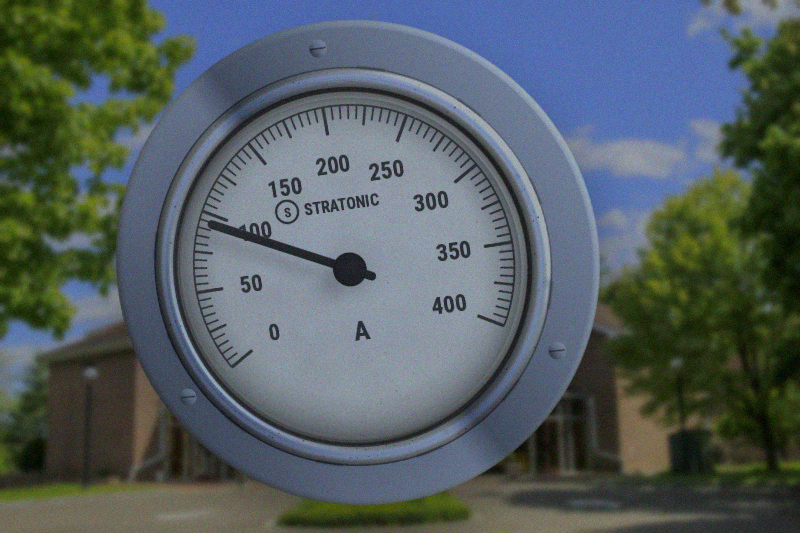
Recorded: 95 A
